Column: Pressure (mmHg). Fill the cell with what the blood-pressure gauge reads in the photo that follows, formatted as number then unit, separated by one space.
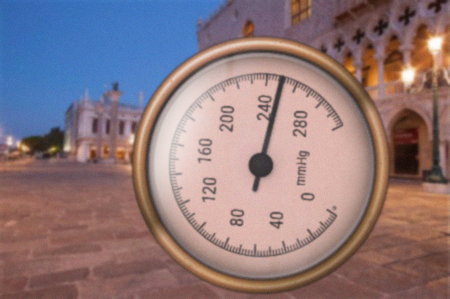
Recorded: 250 mmHg
